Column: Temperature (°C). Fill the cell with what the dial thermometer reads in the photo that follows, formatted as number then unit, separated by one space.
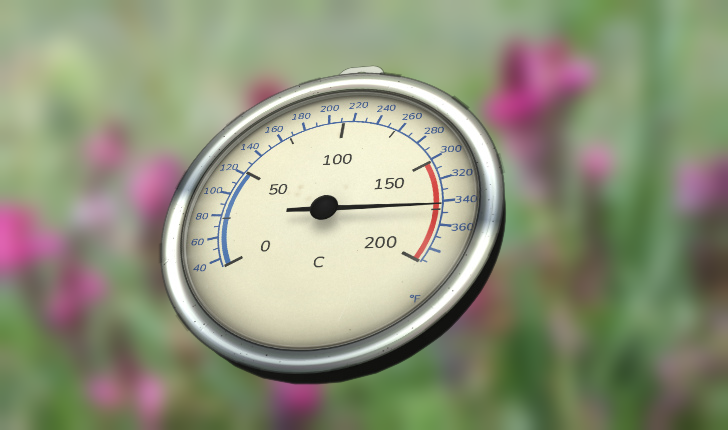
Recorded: 175 °C
